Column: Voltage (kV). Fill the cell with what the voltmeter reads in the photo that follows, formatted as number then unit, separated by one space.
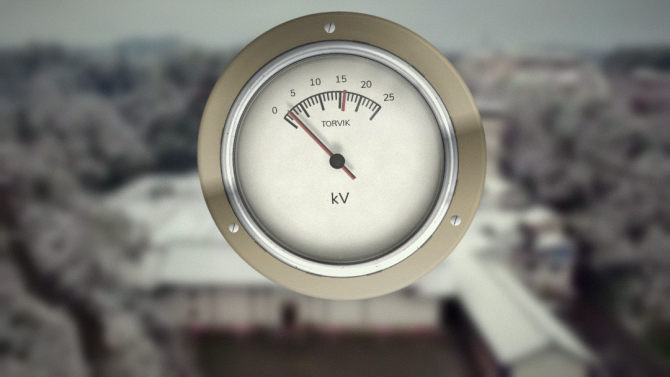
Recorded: 2 kV
